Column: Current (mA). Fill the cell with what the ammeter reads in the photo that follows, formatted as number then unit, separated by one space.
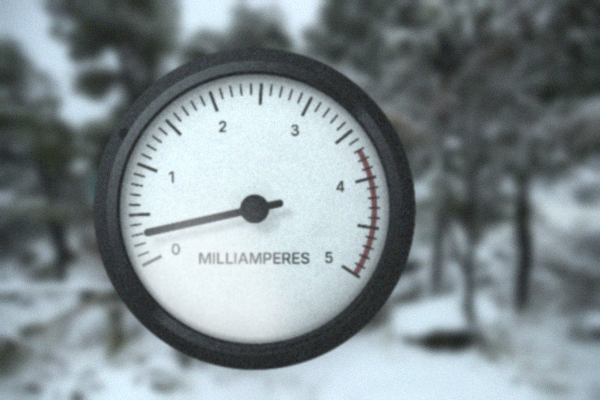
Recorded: 0.3 mA
